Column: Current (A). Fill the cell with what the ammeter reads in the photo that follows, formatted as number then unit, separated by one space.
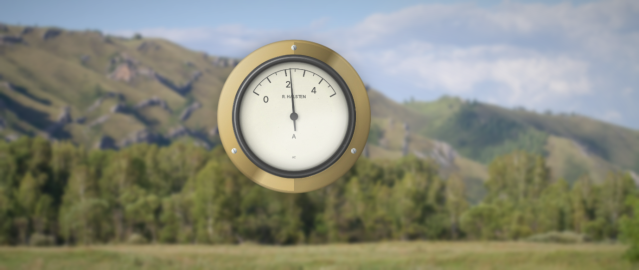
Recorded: 2.25 A
